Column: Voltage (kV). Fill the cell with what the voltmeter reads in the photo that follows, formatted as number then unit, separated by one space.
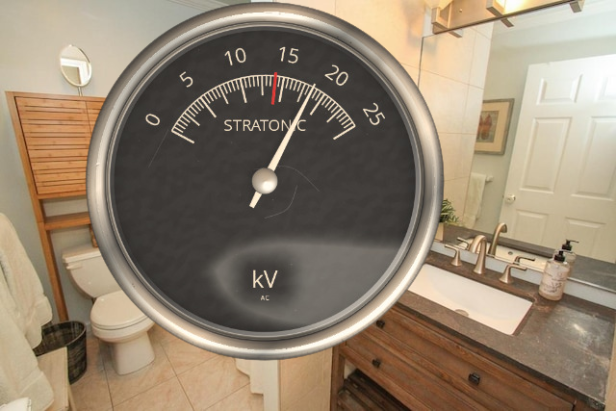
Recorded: 18.5 kV
